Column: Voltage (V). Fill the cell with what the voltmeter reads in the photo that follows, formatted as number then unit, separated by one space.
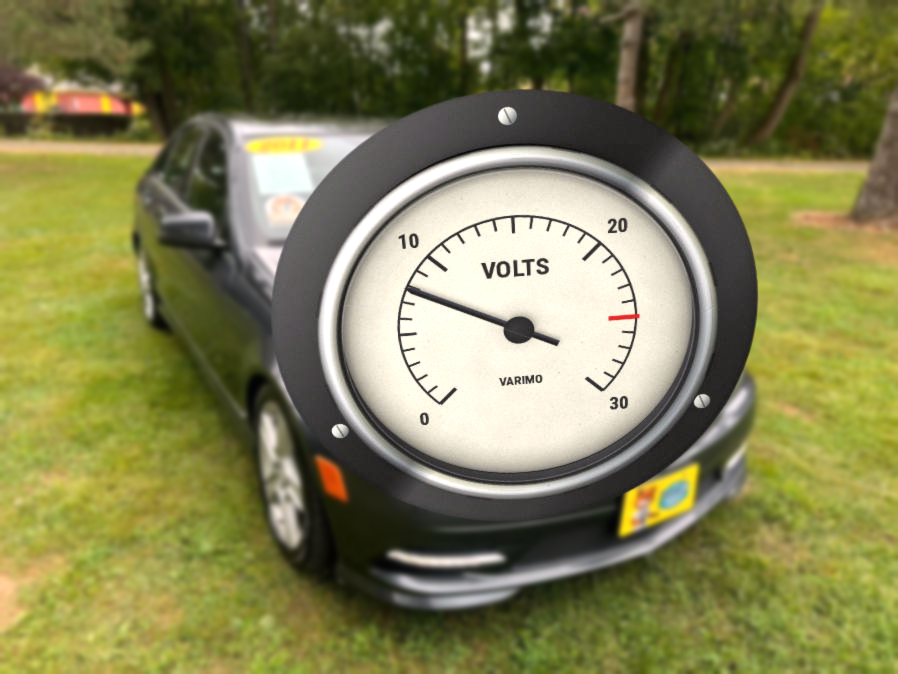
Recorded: 8 V
